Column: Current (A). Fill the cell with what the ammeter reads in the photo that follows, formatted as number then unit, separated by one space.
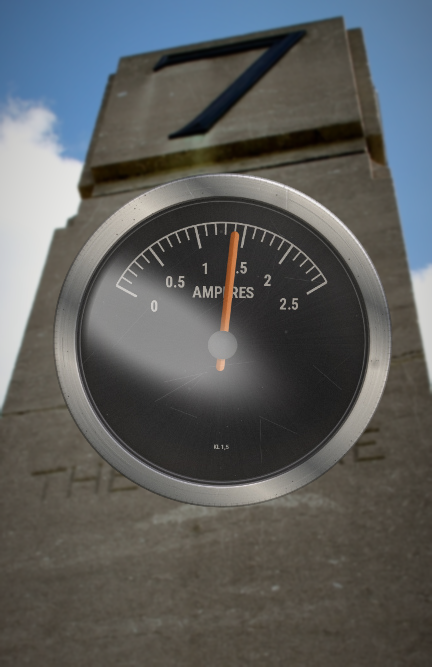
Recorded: 1.4 A
